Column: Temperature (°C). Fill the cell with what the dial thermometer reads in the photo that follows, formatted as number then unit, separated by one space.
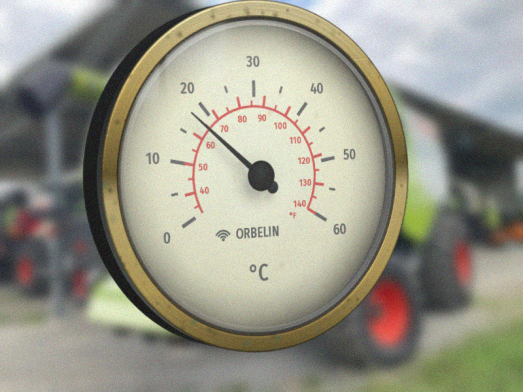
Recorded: 17.5 °C
